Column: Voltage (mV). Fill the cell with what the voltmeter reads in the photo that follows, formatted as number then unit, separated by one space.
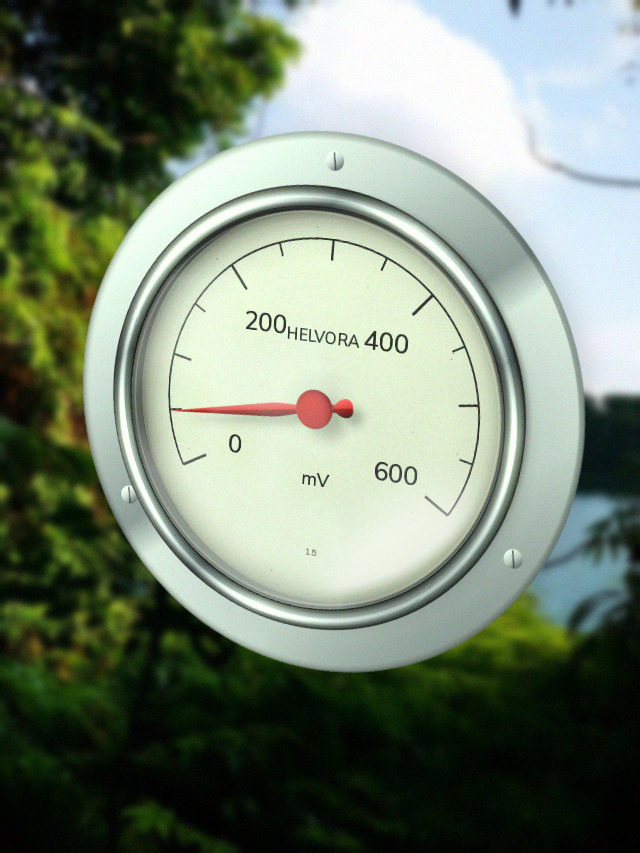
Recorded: 50 mV
